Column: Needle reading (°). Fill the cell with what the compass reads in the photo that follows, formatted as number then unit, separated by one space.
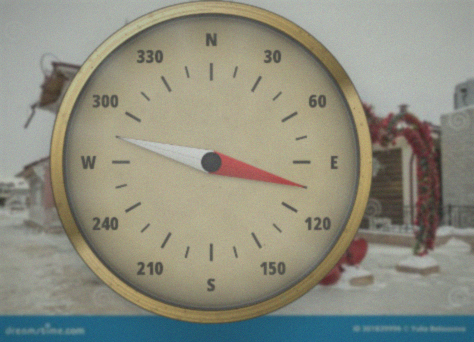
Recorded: 105 °
